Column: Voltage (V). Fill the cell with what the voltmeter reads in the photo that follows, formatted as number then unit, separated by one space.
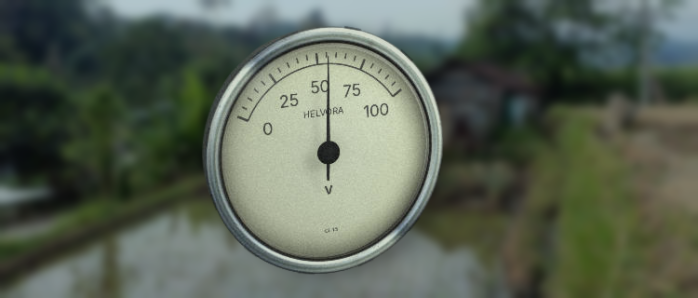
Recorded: 55 V
